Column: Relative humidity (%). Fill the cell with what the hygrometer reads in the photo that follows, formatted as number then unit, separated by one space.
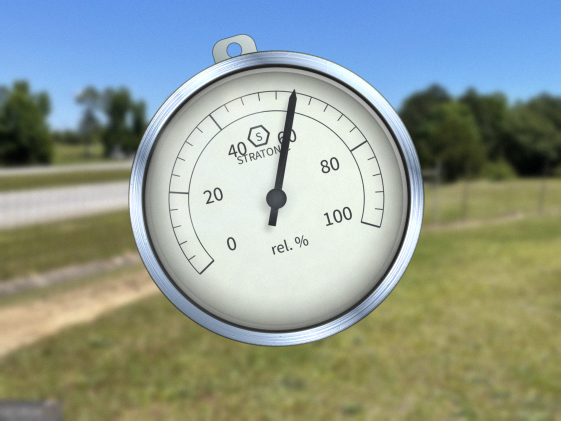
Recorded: 60 %
